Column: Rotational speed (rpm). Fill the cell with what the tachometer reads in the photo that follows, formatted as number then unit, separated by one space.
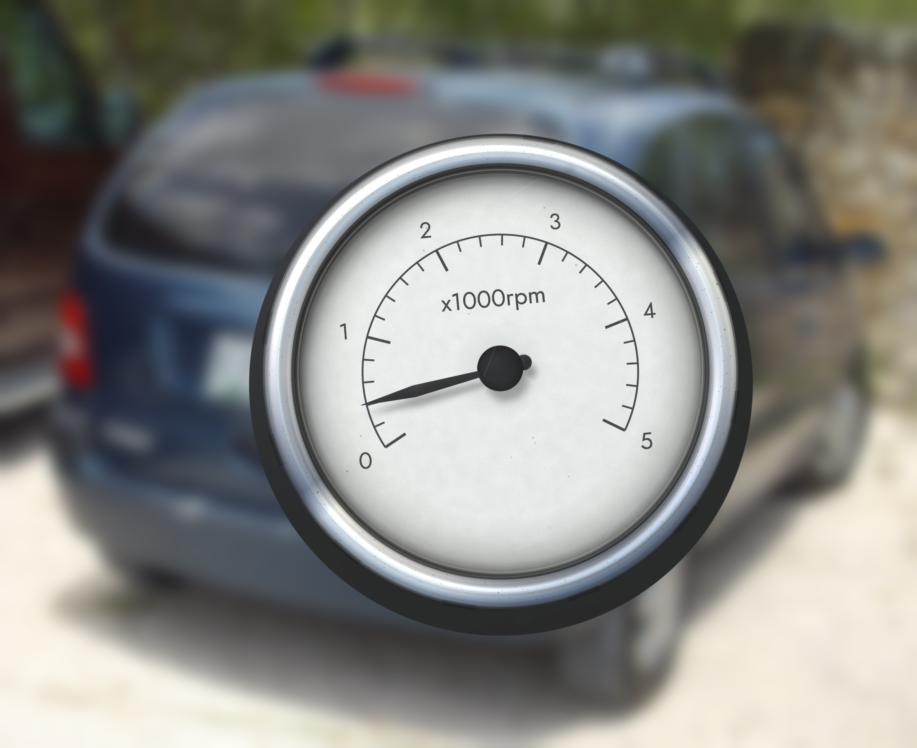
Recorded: 400 rpm
